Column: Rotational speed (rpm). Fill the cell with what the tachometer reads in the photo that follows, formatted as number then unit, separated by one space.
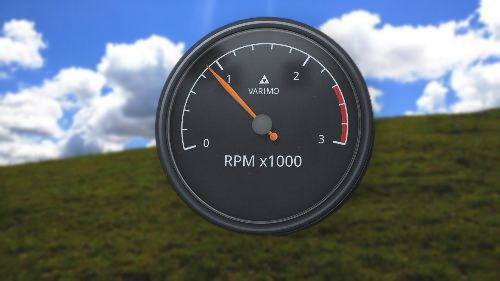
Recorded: 900 rpm
